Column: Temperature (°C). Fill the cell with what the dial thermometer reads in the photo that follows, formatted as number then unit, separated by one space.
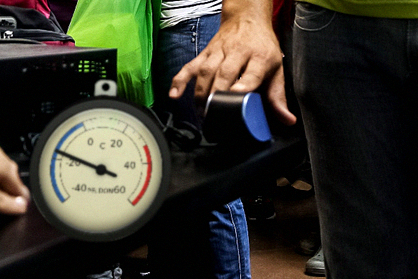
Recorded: -16 °C
